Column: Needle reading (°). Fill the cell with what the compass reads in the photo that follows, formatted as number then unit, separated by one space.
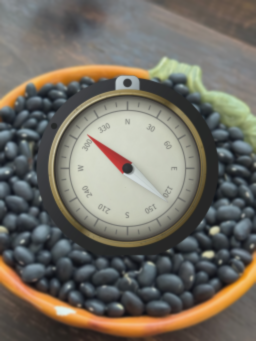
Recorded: 310 °
